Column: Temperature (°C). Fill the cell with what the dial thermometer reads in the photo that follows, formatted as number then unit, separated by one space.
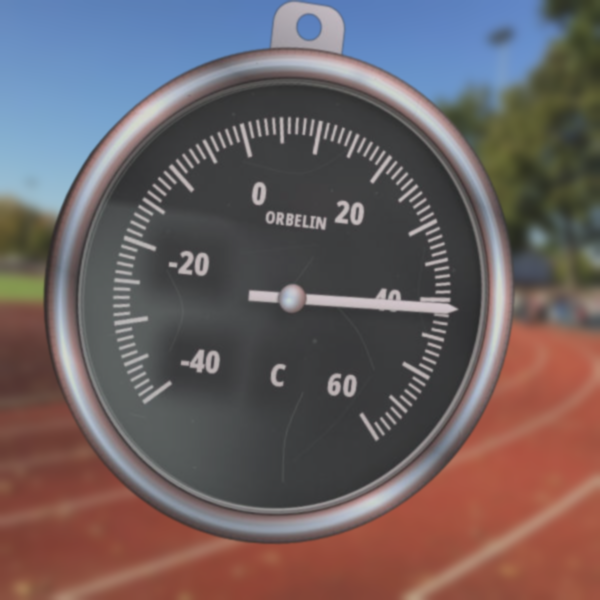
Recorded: 41 °C
